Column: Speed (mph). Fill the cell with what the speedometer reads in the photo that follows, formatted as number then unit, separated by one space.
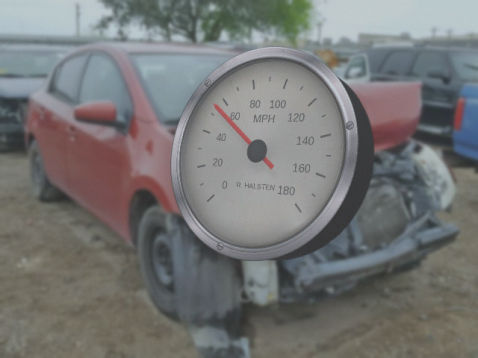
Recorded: 55 mph
